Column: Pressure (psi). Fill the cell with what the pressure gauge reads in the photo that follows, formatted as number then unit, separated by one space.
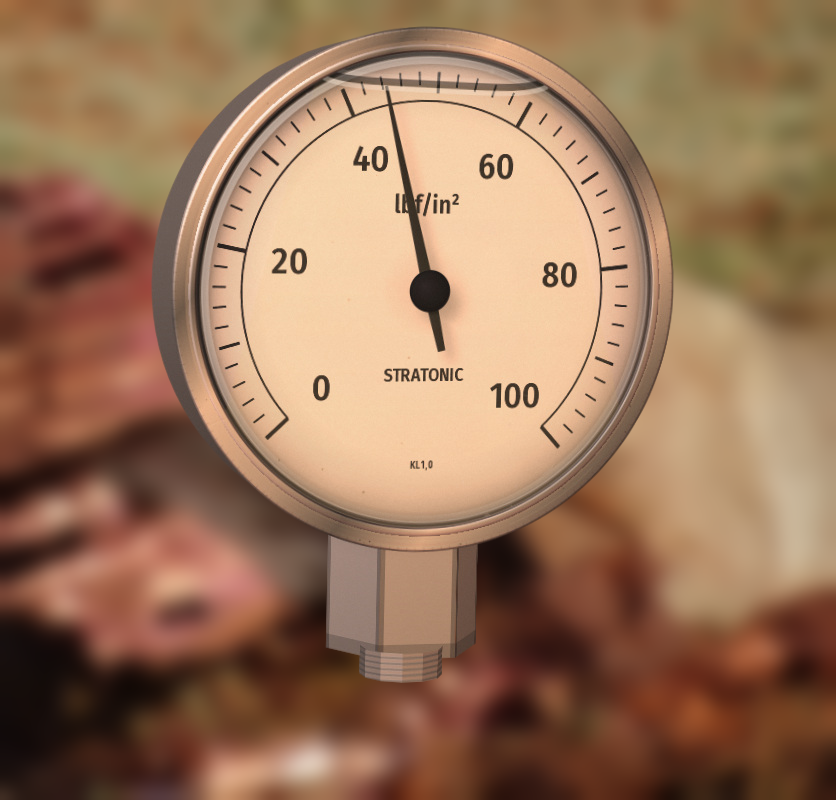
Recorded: 44 psi
